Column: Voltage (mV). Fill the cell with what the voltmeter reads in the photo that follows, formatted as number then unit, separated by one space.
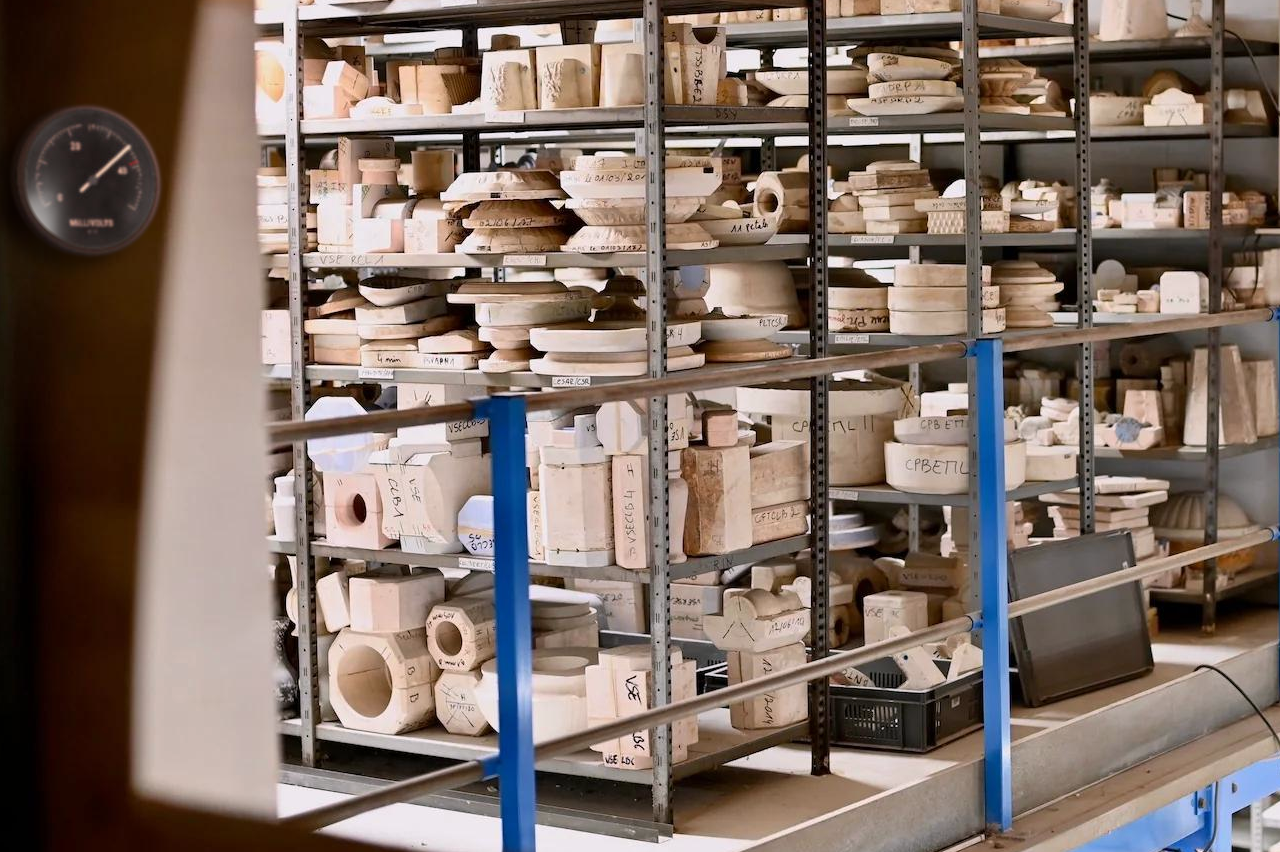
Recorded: 35 mV
